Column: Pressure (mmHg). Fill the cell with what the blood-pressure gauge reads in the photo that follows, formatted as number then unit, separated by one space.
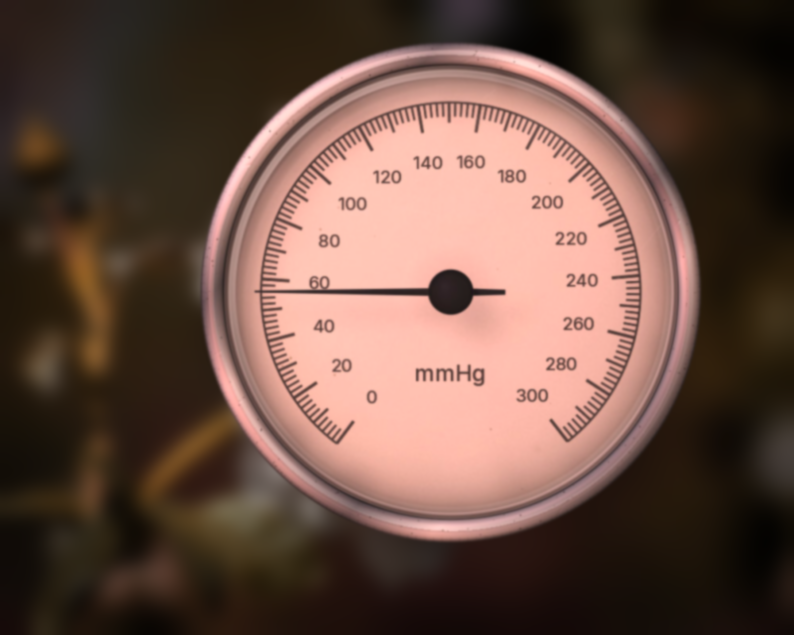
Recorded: 56 mmHg
